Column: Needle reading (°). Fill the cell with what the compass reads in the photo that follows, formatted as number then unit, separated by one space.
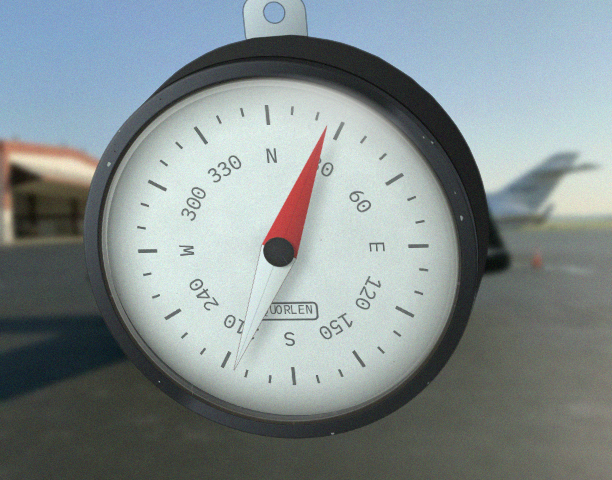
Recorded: 25 °
